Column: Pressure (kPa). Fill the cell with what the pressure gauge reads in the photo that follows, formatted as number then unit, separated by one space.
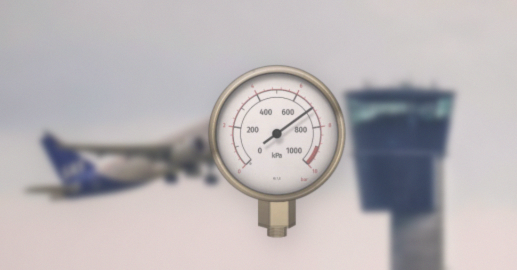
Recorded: 700 kPa
